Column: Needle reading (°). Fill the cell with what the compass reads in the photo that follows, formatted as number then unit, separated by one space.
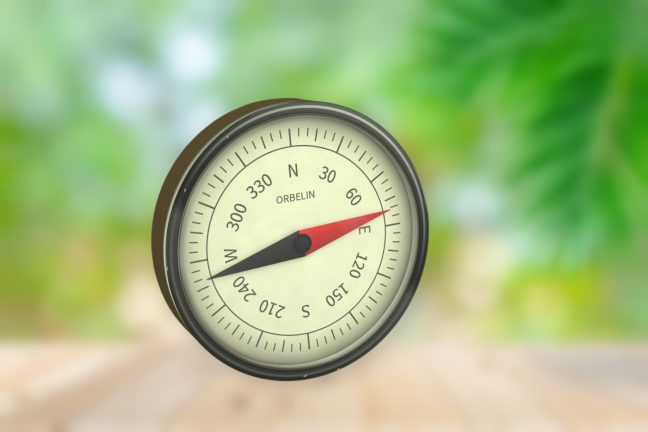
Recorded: 80 °
